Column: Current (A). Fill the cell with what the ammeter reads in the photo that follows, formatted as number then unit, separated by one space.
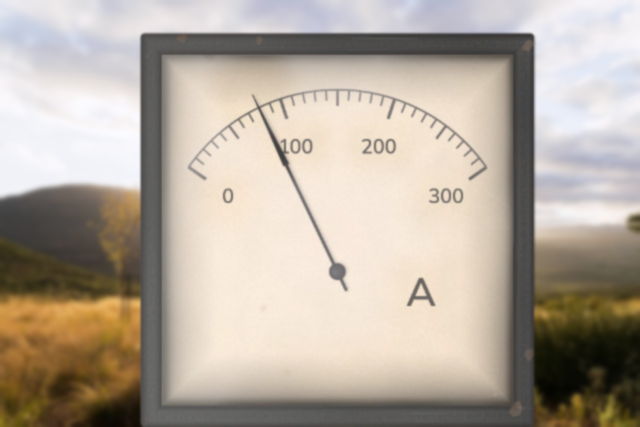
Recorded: 80 A
